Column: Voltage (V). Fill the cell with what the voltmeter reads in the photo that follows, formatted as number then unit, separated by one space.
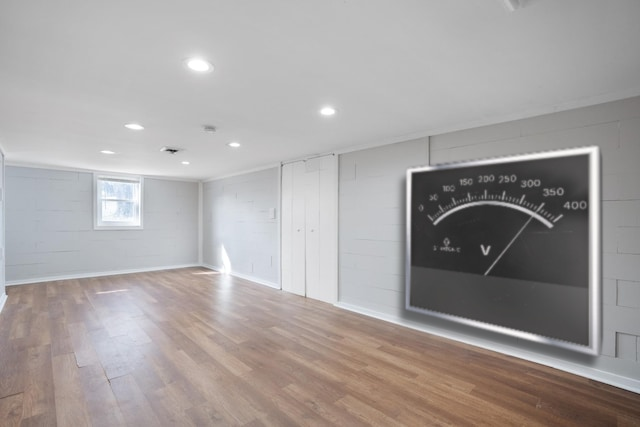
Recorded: 350 V
